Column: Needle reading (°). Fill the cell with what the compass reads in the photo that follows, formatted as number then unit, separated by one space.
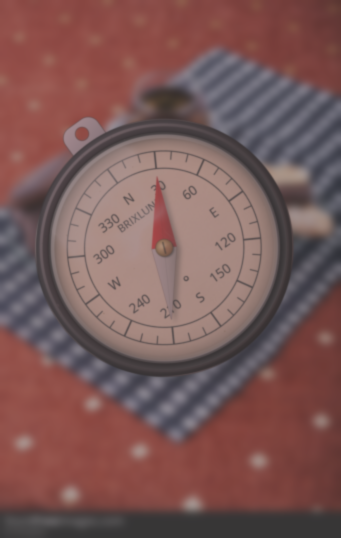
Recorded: 30 °
